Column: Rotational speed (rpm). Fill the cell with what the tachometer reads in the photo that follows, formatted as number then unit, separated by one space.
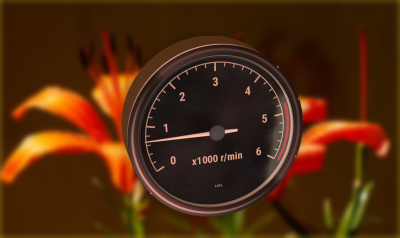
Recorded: 700 rpm
